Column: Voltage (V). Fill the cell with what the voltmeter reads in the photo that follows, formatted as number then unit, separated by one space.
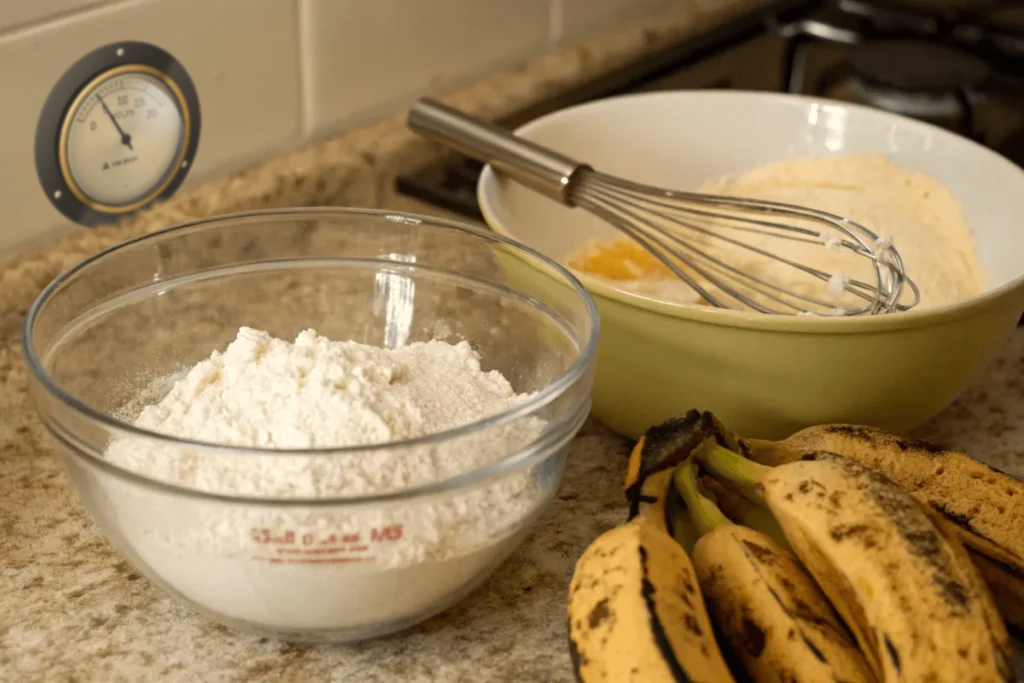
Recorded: 5 V
